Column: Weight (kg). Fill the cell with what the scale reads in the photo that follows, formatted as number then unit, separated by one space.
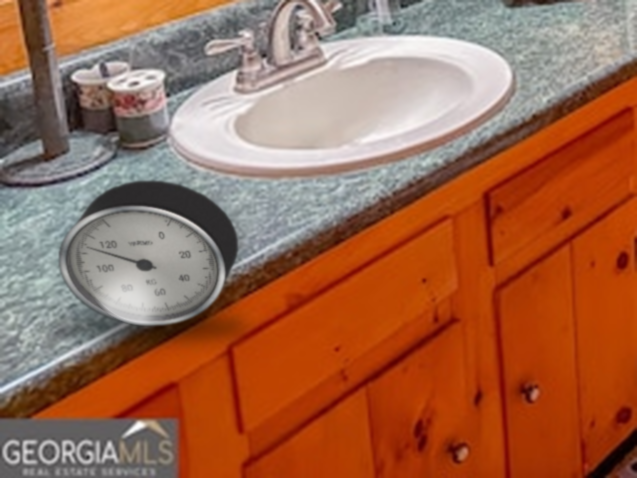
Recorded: 115 kg
